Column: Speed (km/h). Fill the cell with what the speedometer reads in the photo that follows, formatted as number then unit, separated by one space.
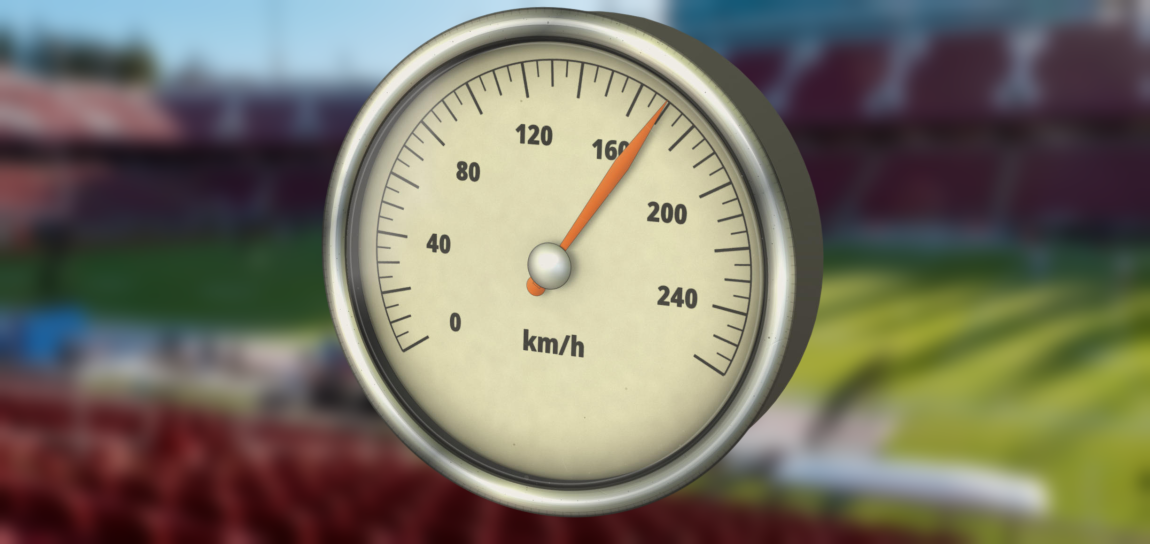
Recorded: 170 km/h
